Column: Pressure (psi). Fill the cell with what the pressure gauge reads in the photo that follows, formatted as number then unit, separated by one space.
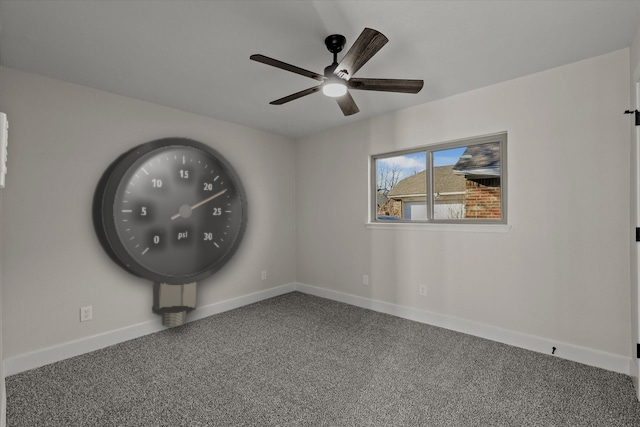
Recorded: 22 psi
